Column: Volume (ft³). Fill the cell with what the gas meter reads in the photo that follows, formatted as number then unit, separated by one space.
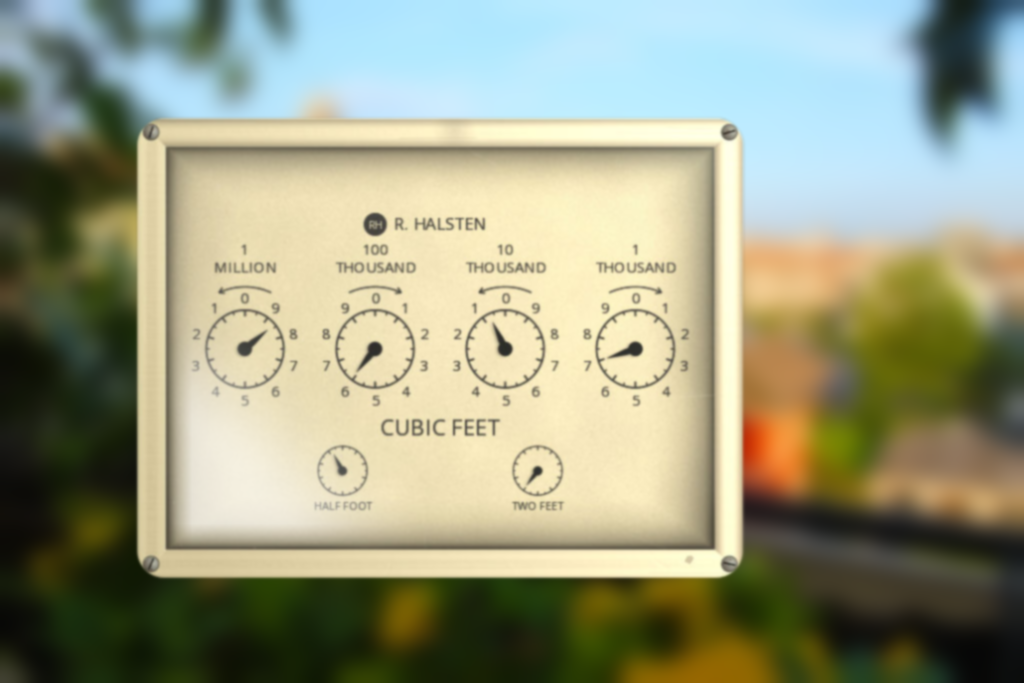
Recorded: 860700 ft³
